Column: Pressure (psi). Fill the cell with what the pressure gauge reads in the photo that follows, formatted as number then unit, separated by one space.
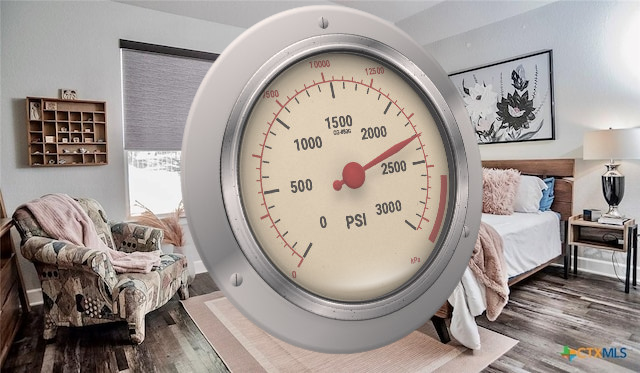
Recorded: 2300 psi
